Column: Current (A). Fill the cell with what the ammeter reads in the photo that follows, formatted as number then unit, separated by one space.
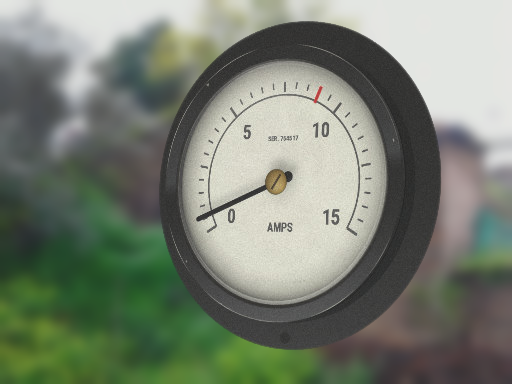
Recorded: 0.5 A
